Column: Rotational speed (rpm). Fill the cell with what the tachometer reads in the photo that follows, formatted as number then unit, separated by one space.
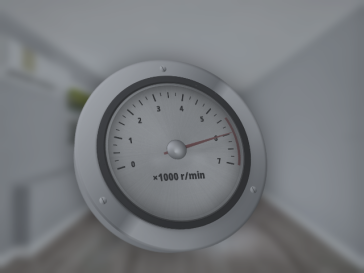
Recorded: 6000 rpm
